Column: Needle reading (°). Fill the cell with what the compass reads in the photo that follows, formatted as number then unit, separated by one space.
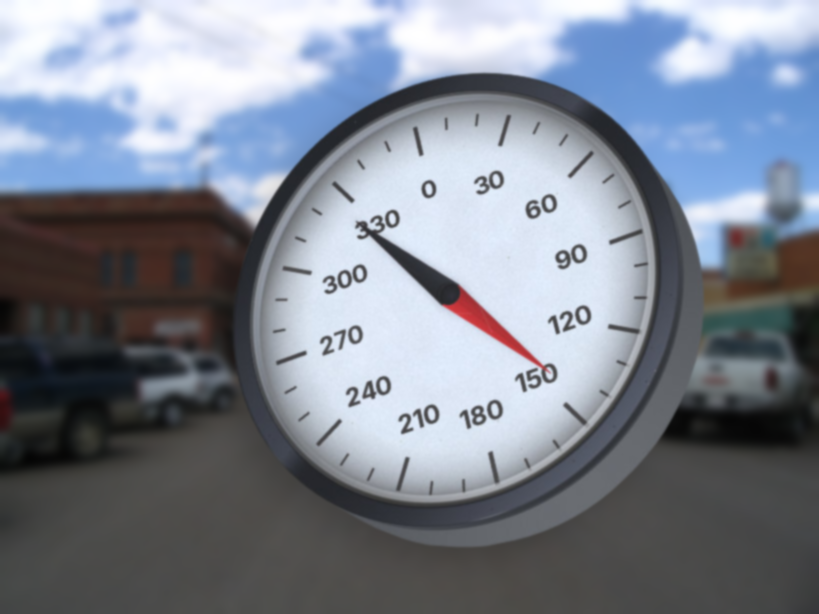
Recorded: 145 °
